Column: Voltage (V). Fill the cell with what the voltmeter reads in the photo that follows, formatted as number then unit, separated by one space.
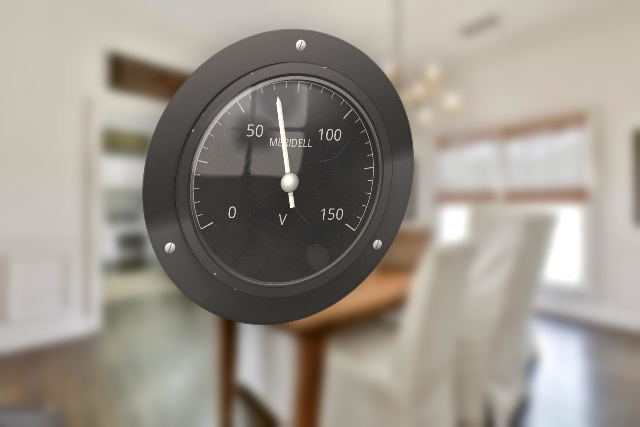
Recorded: 65 V
